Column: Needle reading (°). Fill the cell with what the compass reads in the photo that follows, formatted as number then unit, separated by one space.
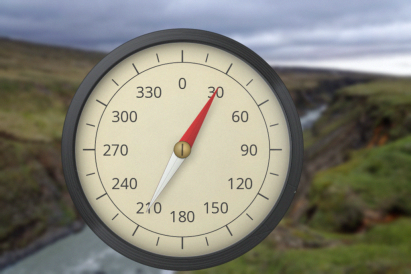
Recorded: 30 °
